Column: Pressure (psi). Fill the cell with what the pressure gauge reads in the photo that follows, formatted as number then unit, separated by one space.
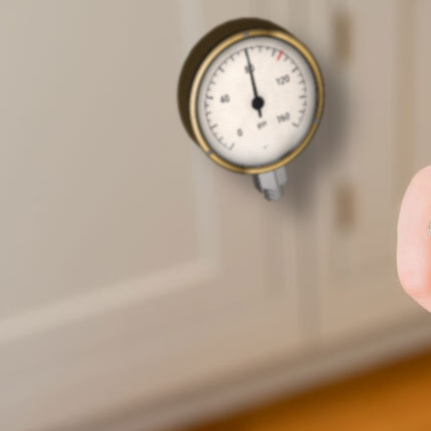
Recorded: 80 psi
